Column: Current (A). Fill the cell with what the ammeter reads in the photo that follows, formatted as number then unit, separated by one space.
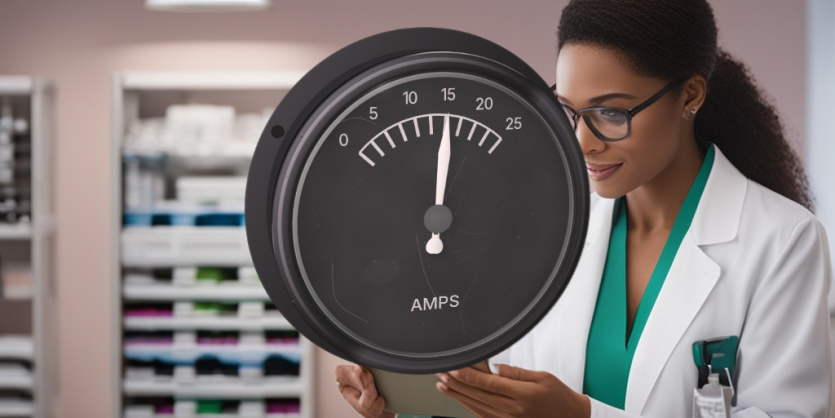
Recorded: 15 A
